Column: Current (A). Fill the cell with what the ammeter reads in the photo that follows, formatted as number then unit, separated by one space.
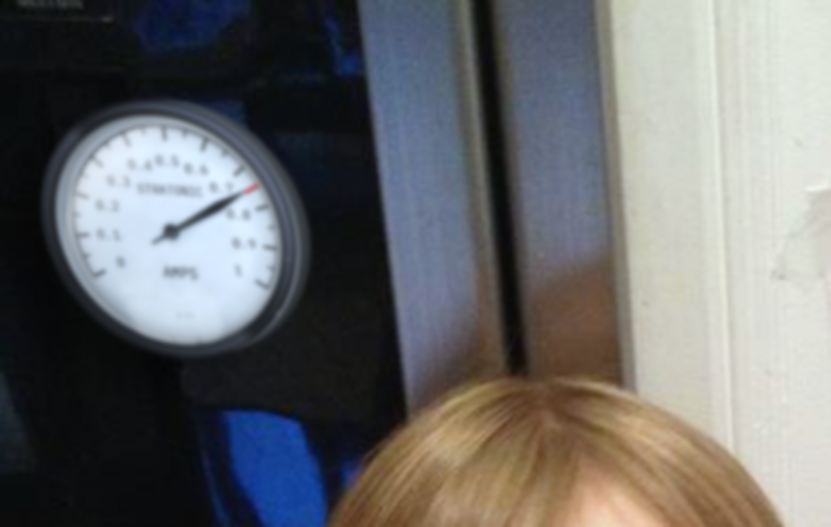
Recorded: 0.75 A
